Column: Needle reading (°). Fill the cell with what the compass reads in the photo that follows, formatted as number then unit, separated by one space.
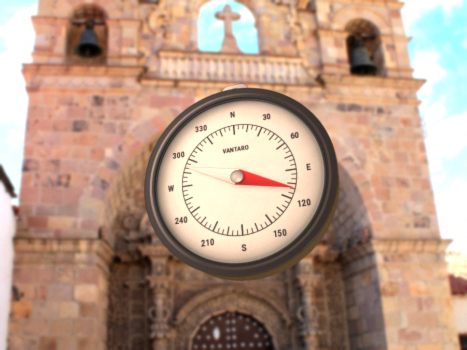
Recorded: 110 °
